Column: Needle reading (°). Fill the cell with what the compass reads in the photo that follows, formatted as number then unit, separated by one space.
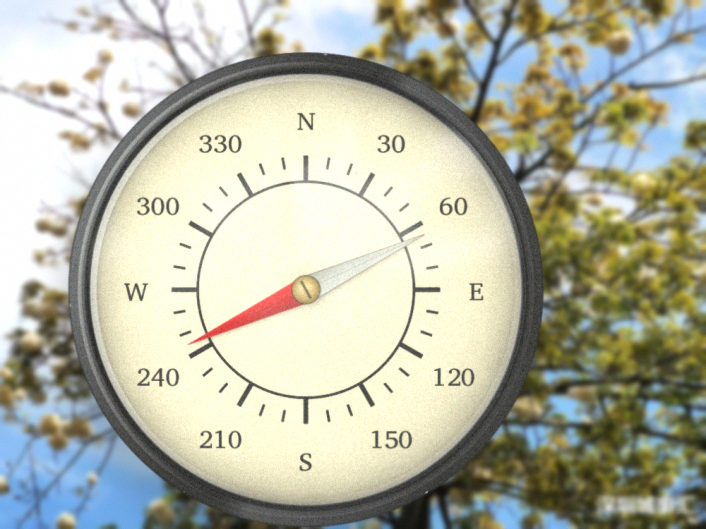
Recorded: 245 °
